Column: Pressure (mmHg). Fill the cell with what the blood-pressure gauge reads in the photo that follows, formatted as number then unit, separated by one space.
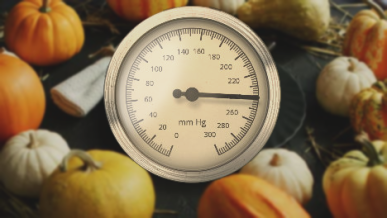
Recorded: 240 mmHg
